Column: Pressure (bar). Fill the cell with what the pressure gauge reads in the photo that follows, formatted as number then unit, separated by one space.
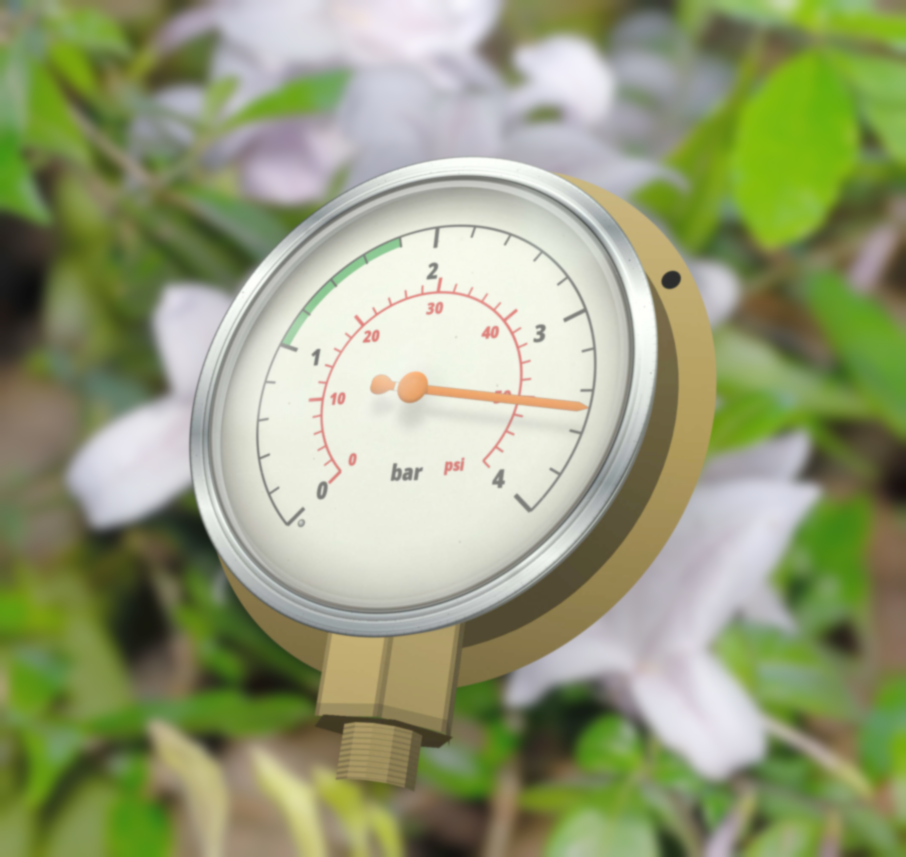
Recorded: 3.5 bar
